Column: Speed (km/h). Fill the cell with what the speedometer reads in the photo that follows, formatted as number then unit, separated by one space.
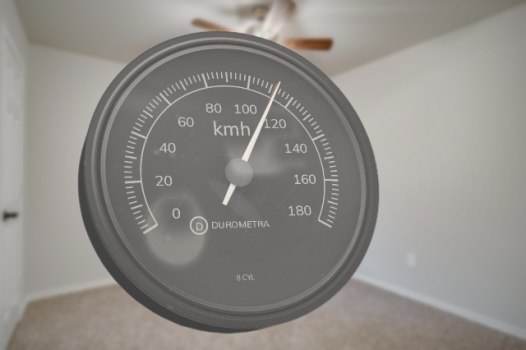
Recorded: 112 km/h
